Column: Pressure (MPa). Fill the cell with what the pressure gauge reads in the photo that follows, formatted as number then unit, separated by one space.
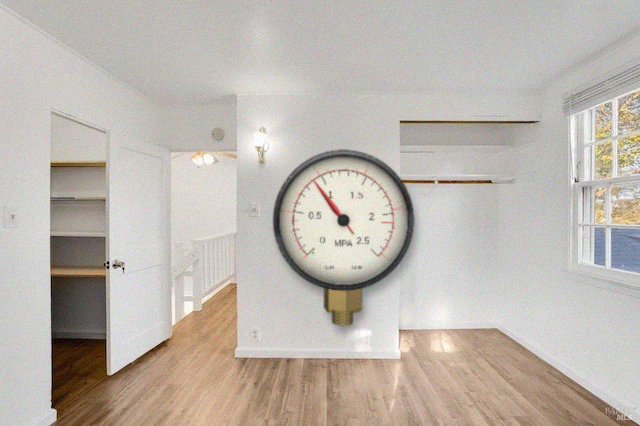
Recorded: 0.9 MPa
